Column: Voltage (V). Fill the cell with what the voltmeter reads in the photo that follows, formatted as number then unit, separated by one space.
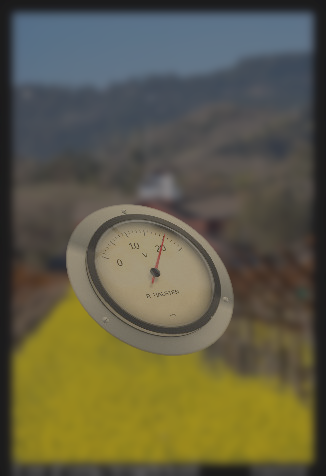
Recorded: 20 V
